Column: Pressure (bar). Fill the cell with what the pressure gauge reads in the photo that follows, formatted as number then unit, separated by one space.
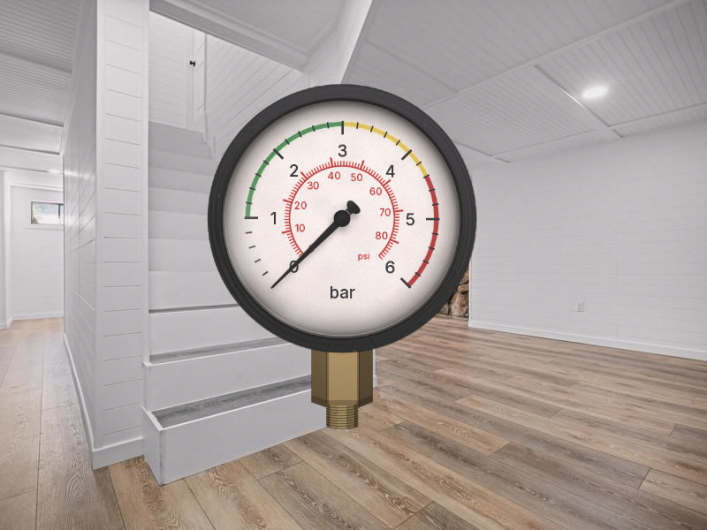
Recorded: 0 bar
